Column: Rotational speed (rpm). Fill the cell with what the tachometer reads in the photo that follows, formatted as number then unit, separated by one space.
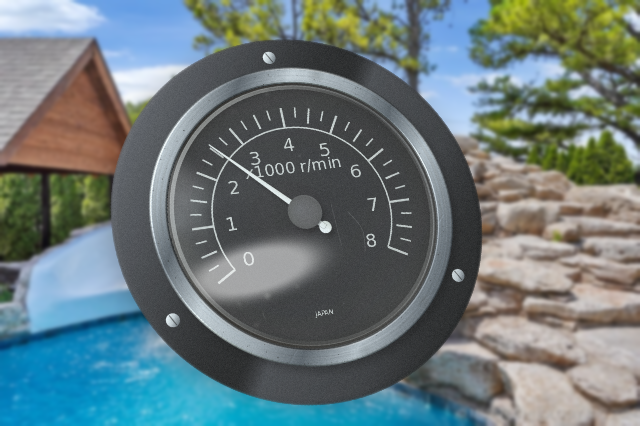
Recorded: 2500 rpm
